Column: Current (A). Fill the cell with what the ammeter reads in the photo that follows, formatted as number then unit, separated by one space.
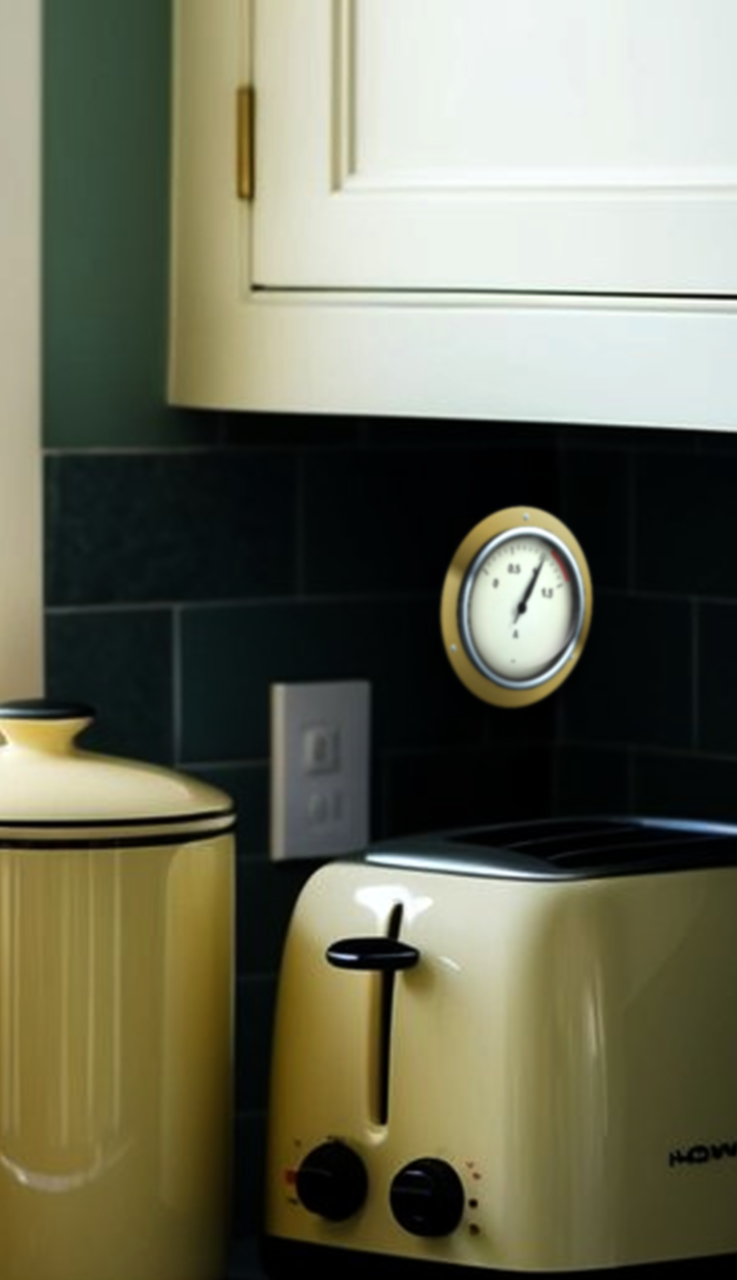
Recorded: 1 A
